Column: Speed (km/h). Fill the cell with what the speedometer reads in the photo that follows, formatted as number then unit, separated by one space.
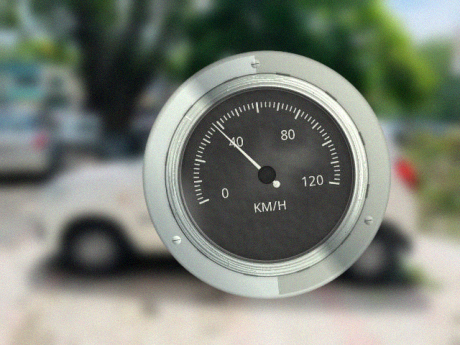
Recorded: 38 km/h
